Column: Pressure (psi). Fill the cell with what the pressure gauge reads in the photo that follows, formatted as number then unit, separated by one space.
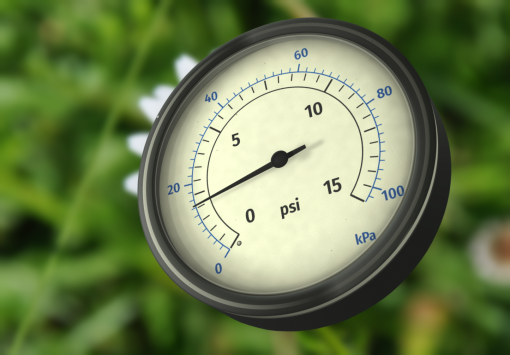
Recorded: 2 psi
